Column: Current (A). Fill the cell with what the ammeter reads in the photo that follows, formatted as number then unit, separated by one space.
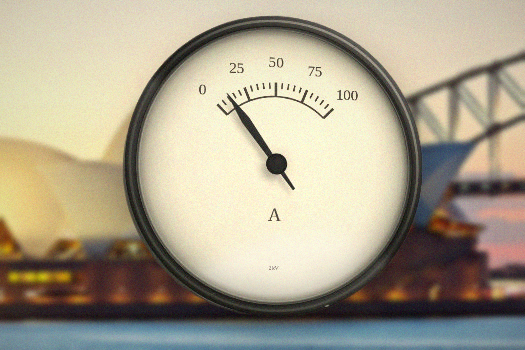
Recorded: 10 A
